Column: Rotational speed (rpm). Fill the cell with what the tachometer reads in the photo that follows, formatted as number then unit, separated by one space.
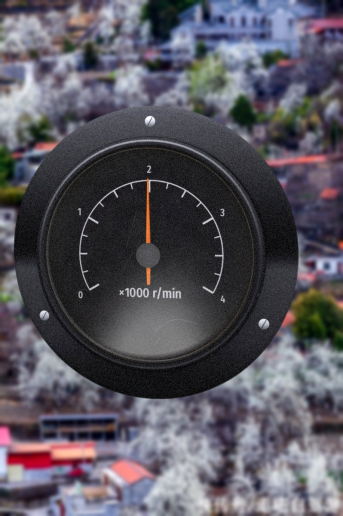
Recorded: 2000 rpm
